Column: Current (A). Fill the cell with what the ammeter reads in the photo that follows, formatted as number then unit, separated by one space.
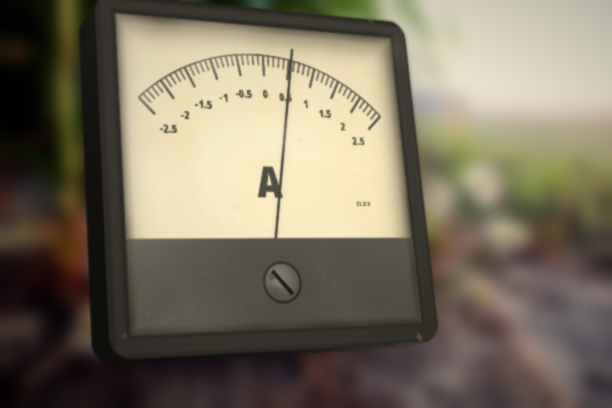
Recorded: 0.5 A
